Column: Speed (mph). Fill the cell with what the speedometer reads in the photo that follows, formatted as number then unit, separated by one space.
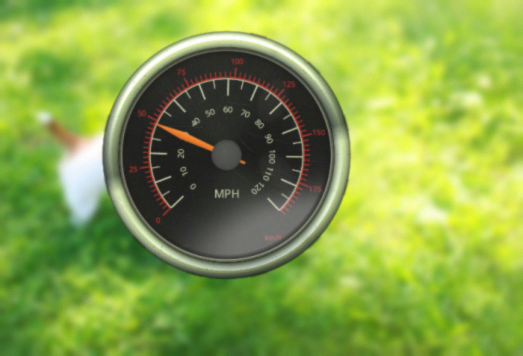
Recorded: 30 mph
